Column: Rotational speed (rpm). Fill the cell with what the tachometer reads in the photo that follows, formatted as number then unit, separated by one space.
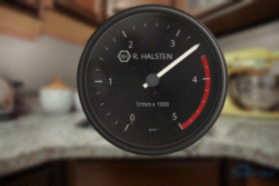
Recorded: 3400 rpm
